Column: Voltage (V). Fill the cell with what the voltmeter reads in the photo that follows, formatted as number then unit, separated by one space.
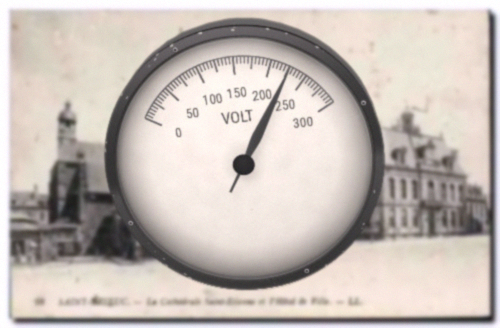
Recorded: 225 V
